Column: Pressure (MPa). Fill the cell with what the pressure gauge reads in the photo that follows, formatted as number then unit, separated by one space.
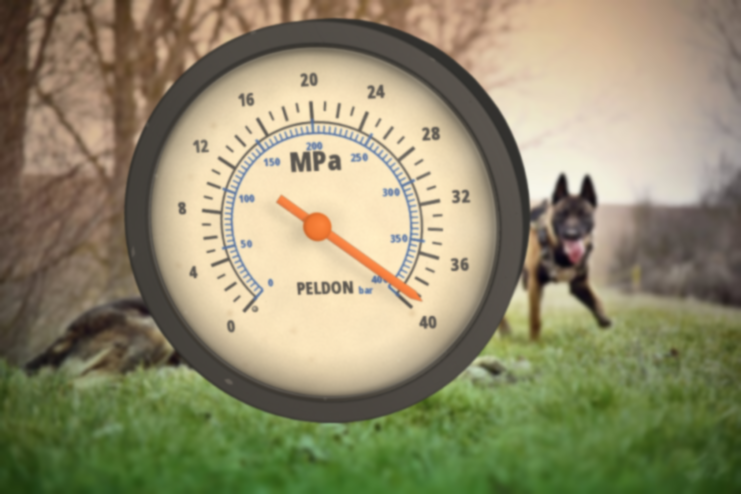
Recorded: 39 MPa
